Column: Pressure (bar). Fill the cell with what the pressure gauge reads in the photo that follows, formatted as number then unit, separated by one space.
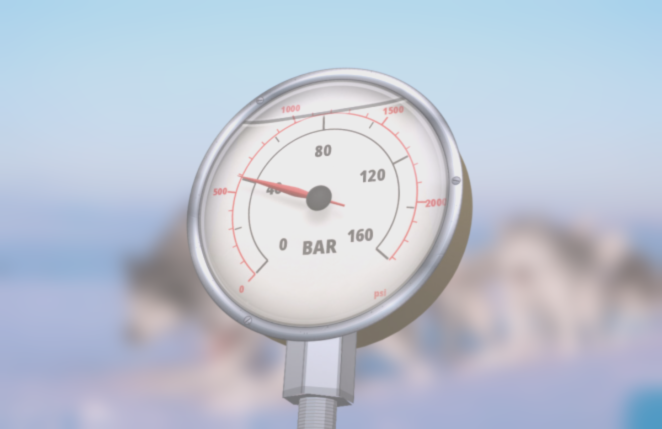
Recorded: 40 bar
